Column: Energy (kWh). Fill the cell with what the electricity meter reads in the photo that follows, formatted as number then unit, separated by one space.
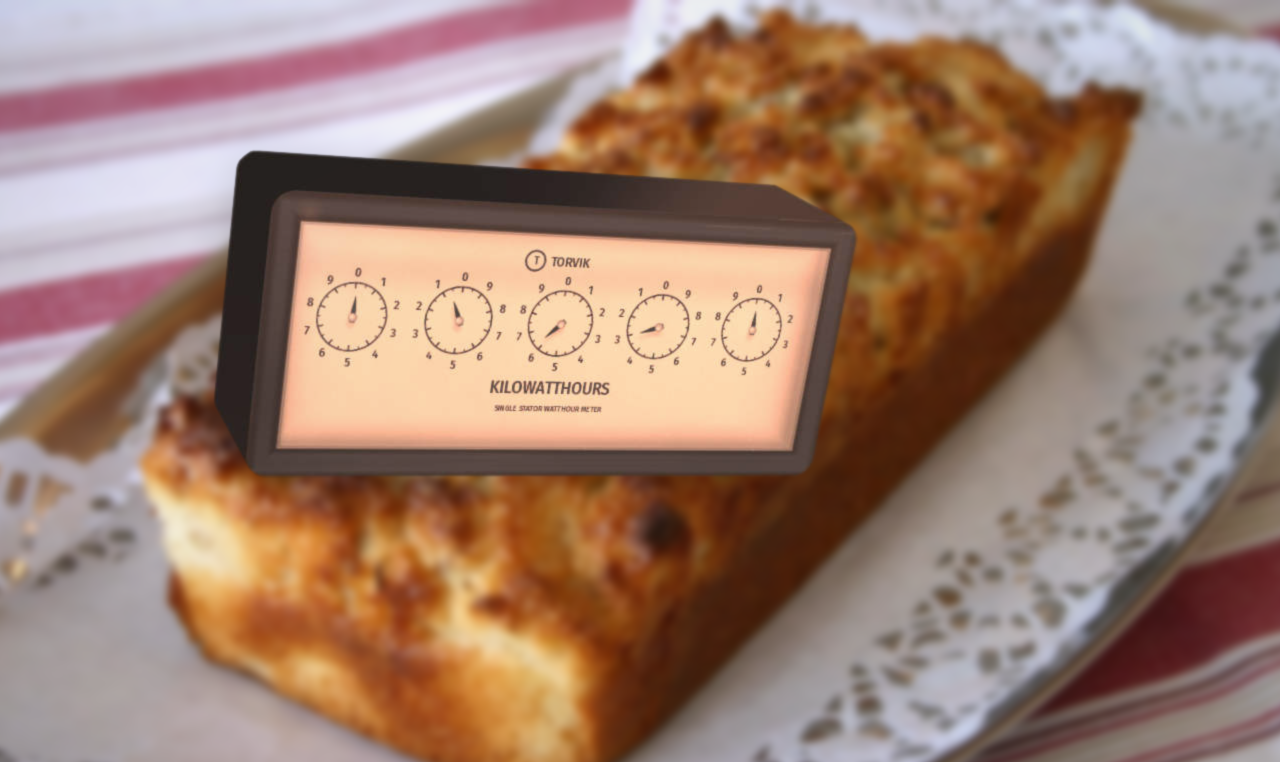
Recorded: 630 kWh
